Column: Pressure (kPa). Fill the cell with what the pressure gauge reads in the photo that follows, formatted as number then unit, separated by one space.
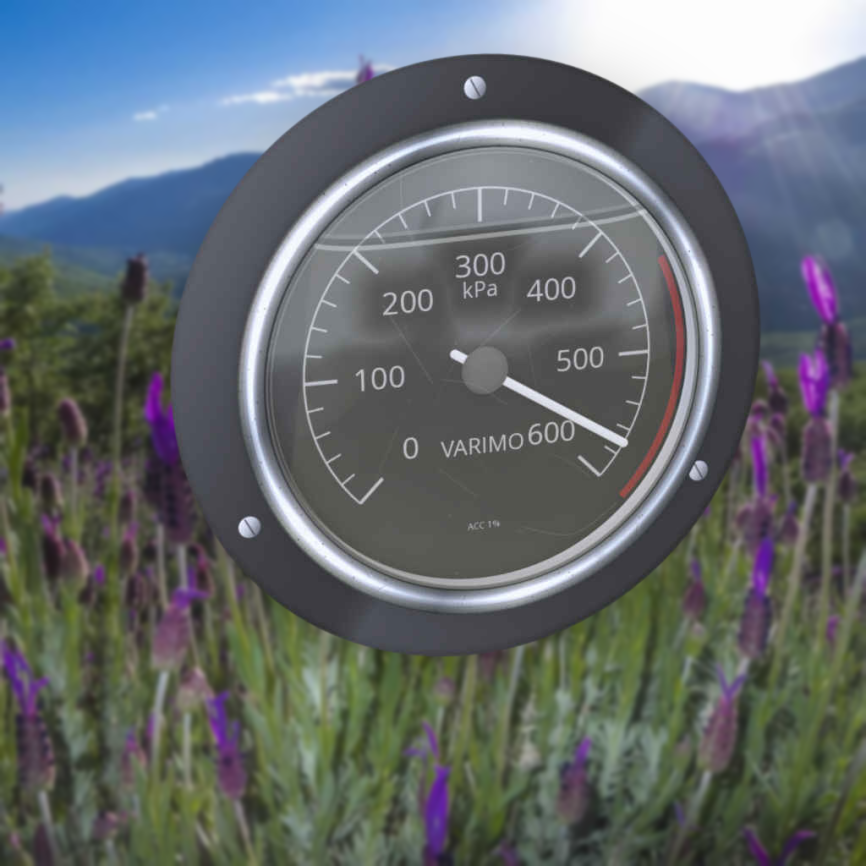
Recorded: 570 kPa
